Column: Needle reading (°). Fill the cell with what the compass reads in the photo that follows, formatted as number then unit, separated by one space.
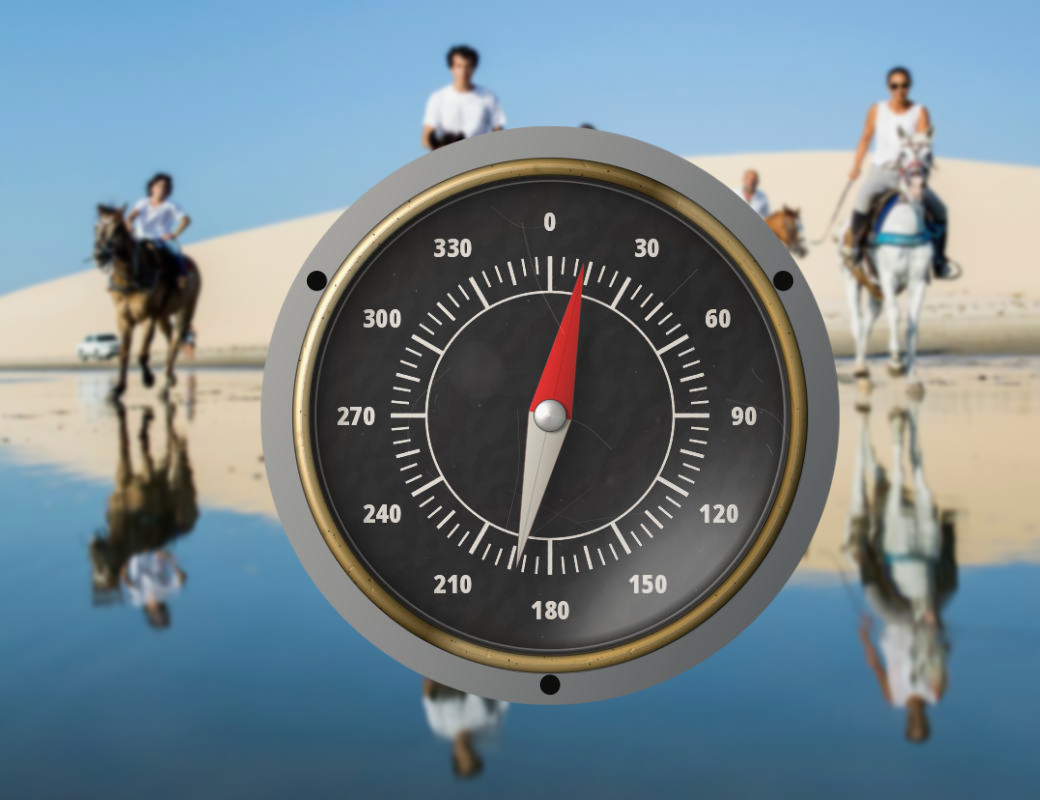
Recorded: 12.5 °
